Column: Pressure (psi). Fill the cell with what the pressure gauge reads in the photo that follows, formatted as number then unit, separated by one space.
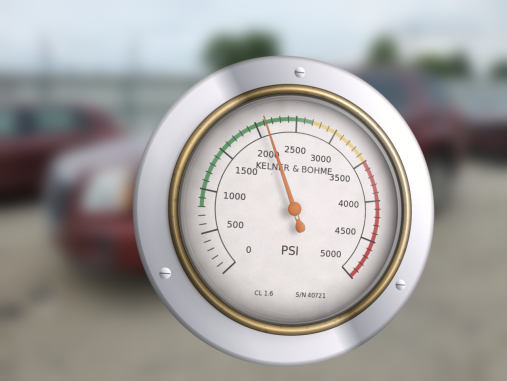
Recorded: 2100 psi
